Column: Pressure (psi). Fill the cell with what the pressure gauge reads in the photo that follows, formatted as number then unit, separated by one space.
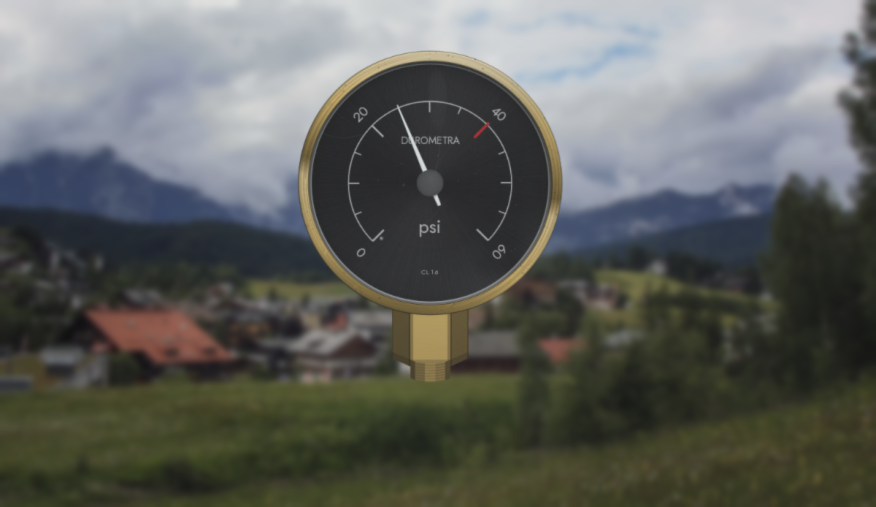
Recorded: 25 psi
